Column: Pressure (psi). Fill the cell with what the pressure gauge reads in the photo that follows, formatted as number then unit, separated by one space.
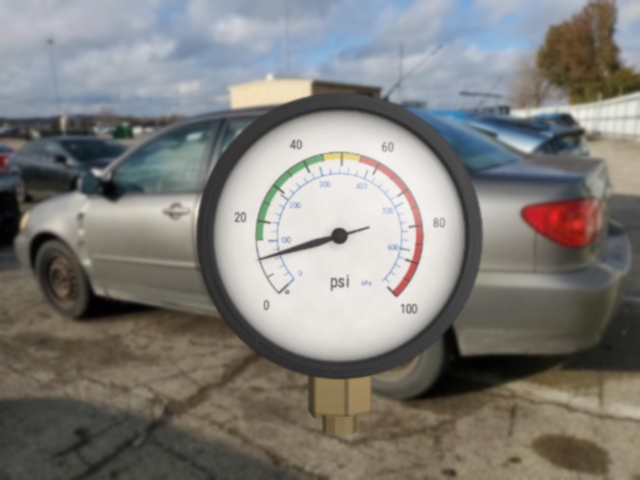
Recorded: 10 psi
